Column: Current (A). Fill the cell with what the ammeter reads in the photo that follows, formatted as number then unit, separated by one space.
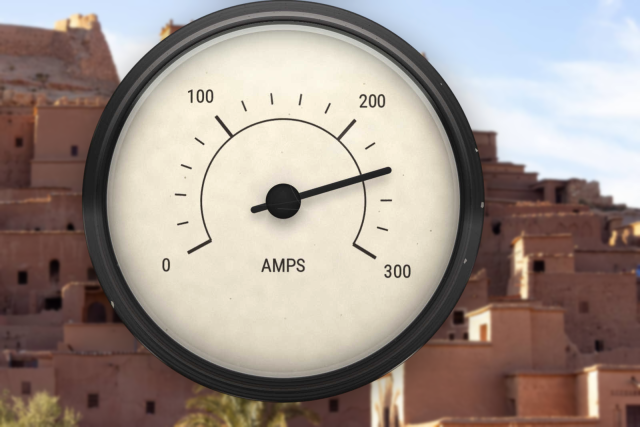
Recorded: 240 A
